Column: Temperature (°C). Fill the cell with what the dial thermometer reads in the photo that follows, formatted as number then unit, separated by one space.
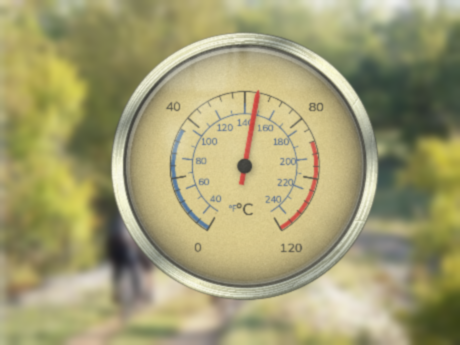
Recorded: 64 °C
